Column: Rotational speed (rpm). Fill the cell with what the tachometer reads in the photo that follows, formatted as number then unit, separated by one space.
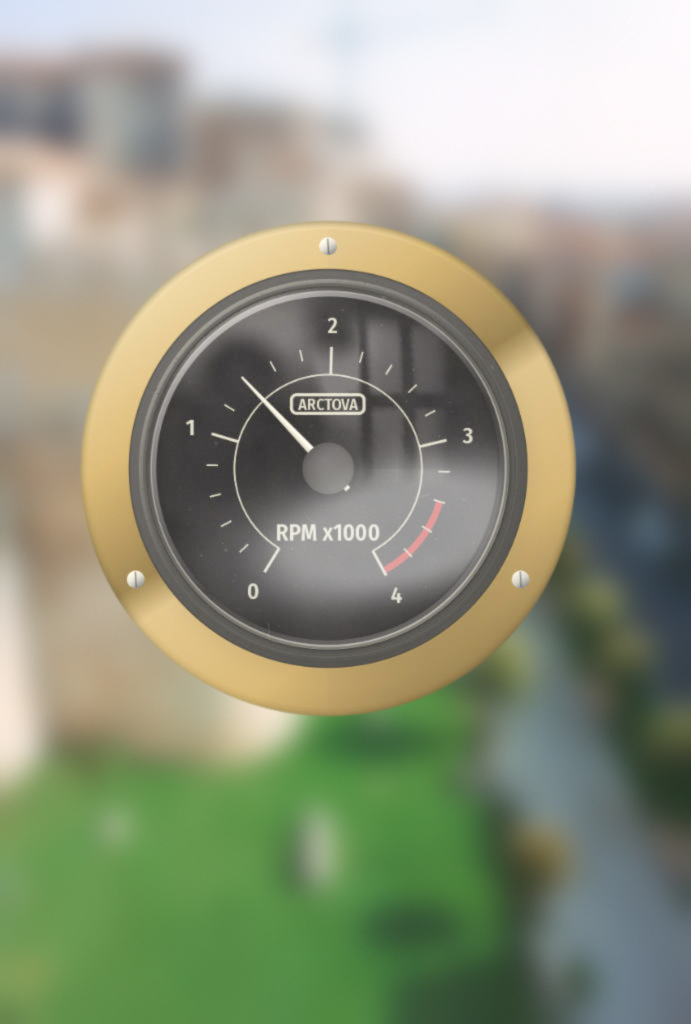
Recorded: 1400 rpm
